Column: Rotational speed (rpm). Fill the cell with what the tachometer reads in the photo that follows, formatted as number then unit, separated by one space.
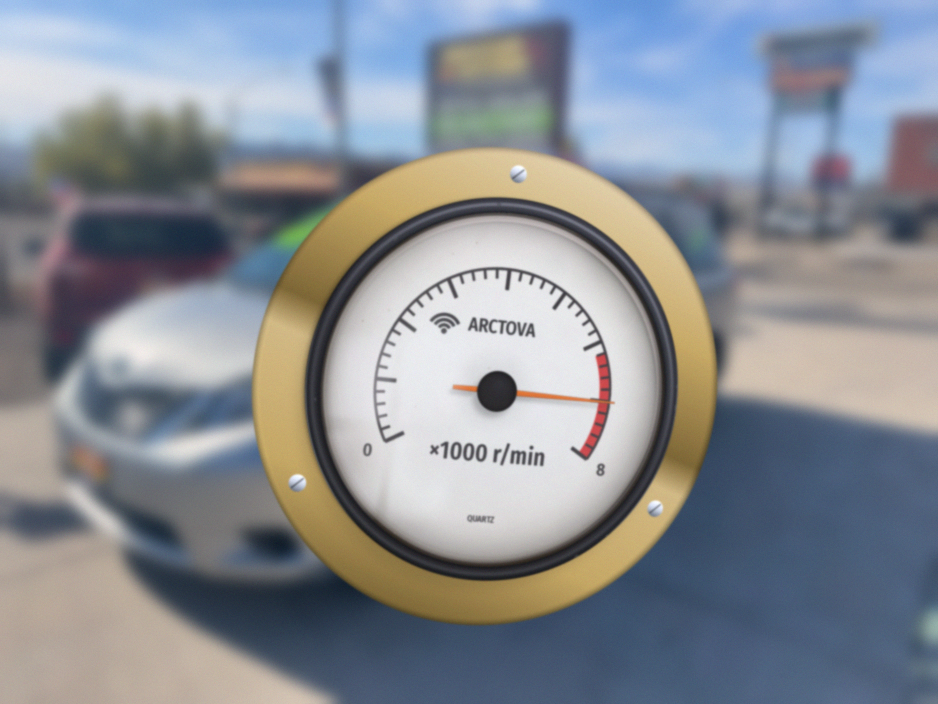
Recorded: 7000 rpm
